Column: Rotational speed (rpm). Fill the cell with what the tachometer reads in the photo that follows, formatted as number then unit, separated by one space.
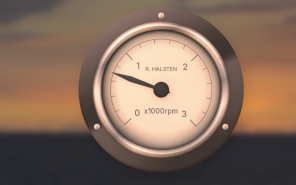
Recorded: 700 rpm
